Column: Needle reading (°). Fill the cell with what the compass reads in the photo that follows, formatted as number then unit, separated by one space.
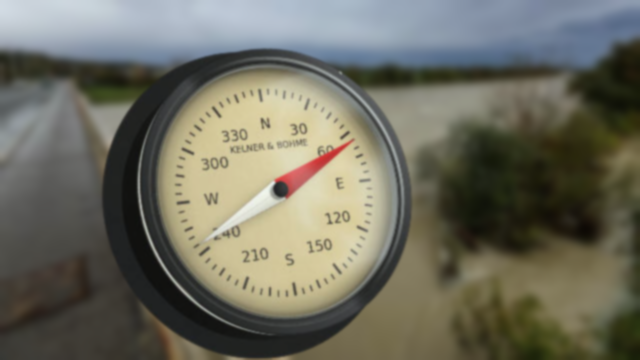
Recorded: 65 °
